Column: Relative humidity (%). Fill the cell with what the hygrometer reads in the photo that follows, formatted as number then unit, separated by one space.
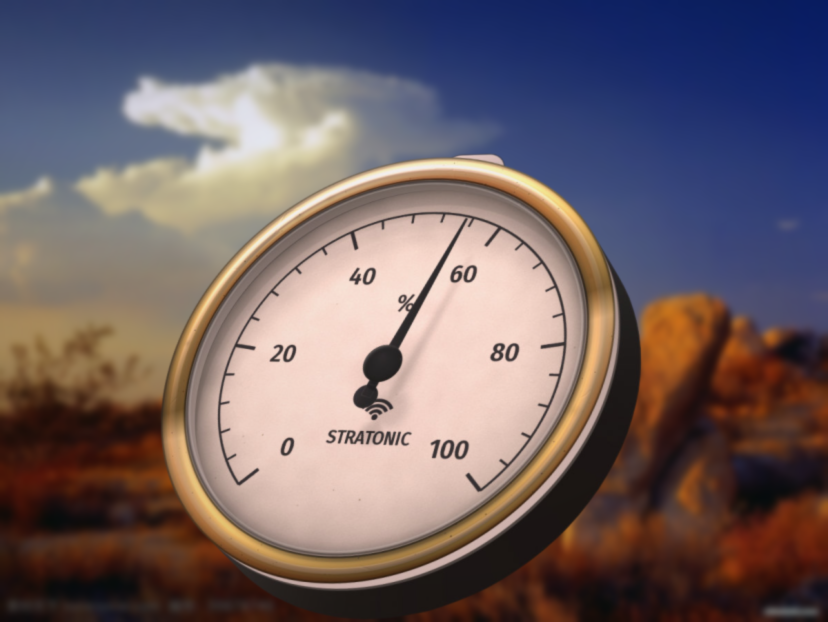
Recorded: 56 %
